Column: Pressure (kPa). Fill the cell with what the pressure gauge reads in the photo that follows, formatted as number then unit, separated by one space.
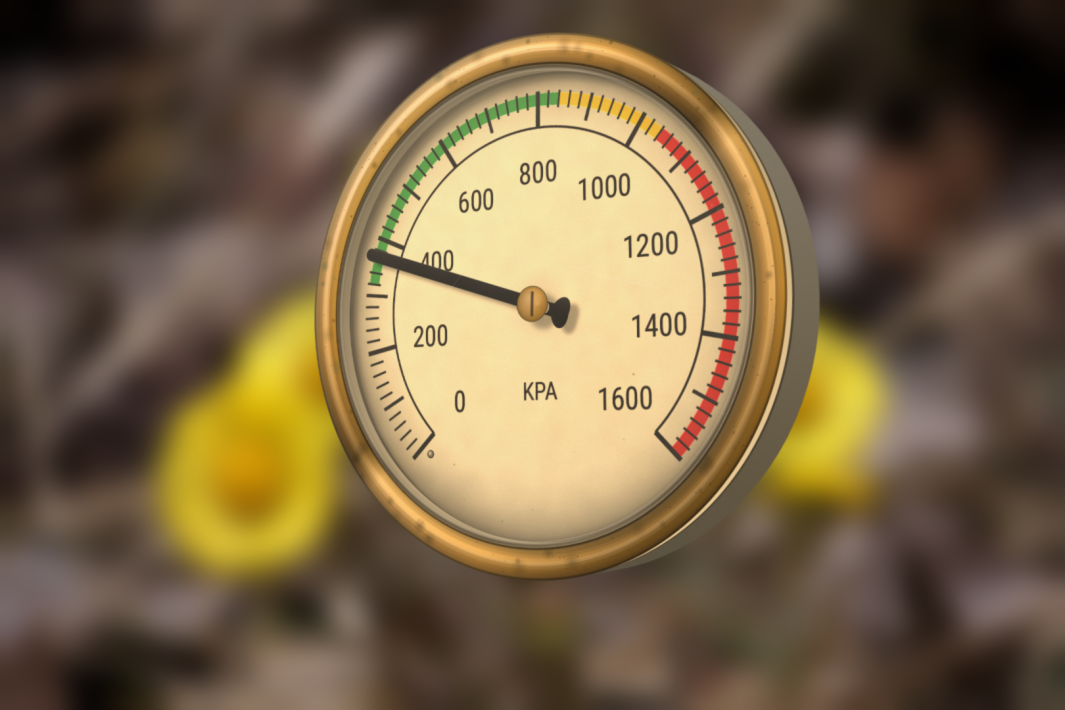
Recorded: 370 kPa
